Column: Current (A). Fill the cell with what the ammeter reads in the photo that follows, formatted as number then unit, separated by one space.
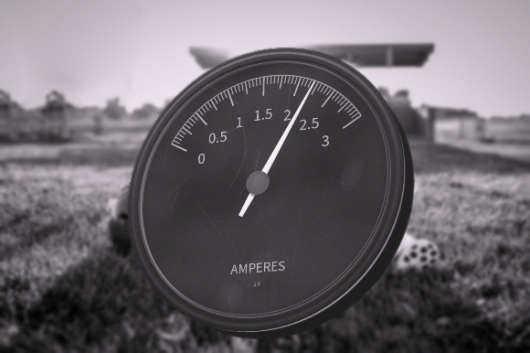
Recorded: 2.25 A
